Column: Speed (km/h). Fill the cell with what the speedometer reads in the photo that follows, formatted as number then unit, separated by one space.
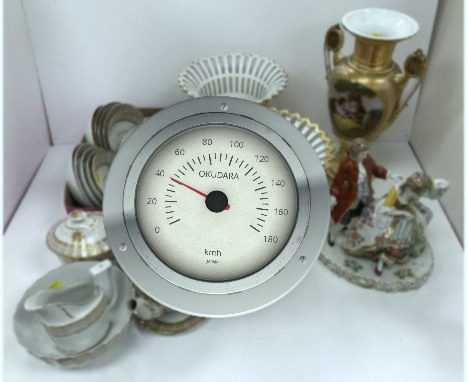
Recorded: 40 km/h
